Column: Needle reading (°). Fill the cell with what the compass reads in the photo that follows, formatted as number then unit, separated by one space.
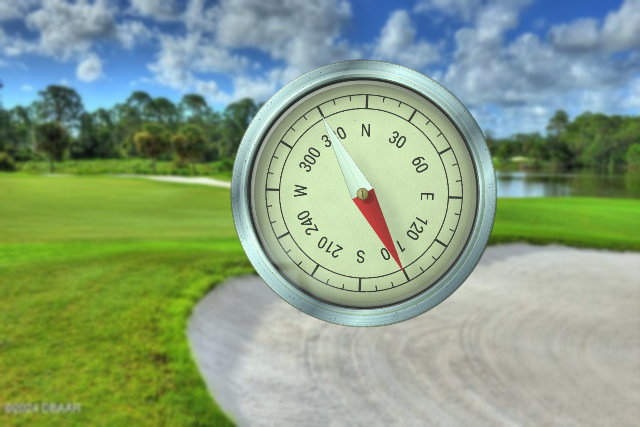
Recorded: 150 °
